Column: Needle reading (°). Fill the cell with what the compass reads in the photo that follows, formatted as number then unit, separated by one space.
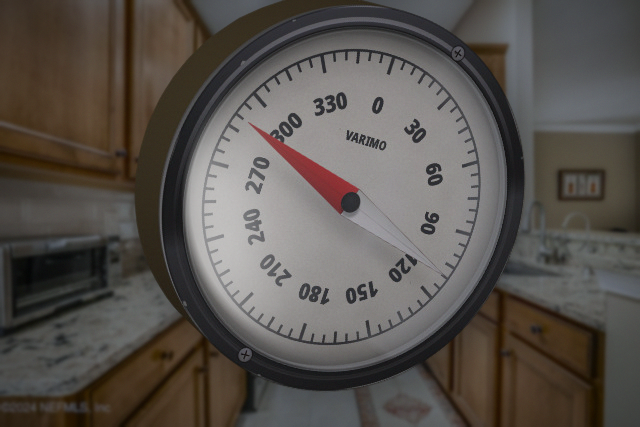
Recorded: 290 °
